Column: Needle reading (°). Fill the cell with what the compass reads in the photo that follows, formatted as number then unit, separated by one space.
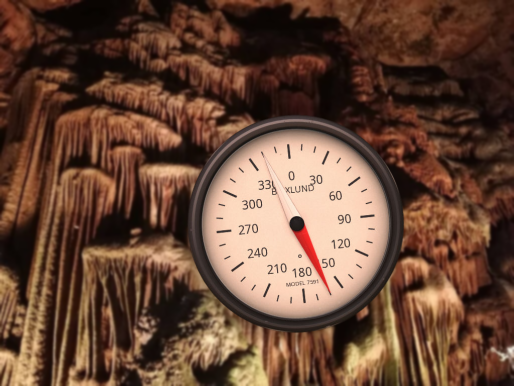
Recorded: 160 °
